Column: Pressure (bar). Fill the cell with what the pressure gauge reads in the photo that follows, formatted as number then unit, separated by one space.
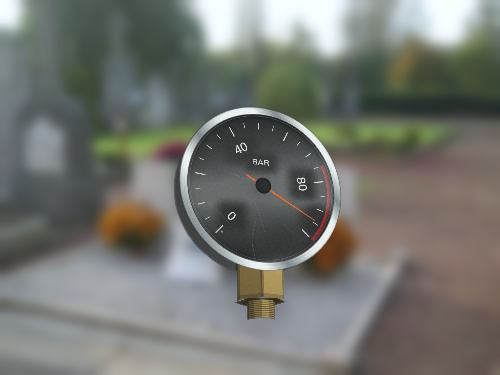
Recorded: 95 bar
